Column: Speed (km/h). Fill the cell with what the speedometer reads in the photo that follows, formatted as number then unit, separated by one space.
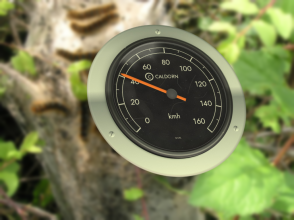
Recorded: 40 km/h
